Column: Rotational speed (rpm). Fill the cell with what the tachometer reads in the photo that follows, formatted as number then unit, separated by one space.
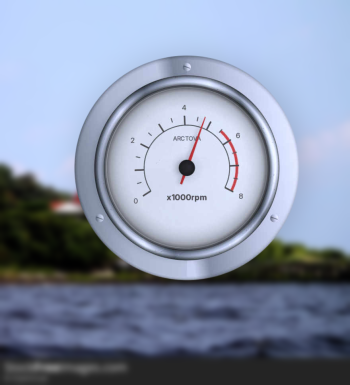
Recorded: 4750 rpm
